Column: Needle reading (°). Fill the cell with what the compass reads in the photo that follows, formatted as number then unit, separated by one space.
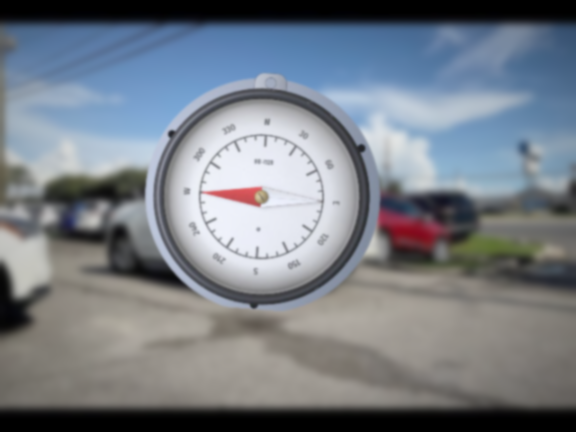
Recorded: 270 °
